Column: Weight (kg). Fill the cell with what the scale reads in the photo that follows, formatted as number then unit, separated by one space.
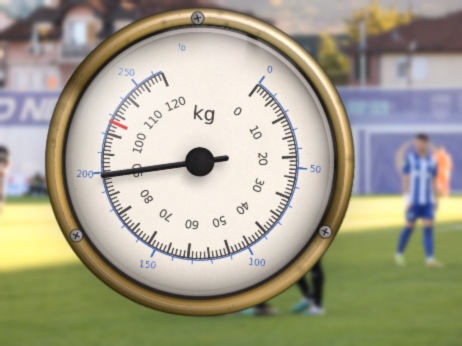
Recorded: 90 kg
